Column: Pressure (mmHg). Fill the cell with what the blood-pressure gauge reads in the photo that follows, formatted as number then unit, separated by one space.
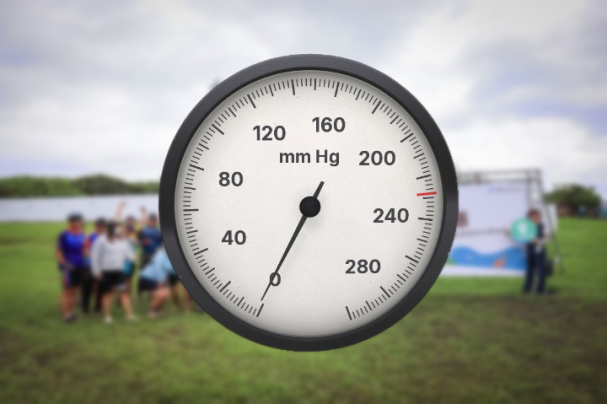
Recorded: 2 mmHg
